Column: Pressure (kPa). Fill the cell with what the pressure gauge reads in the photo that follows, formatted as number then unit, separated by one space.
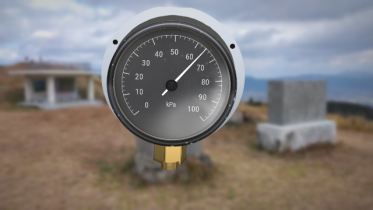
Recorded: 64 kPa
